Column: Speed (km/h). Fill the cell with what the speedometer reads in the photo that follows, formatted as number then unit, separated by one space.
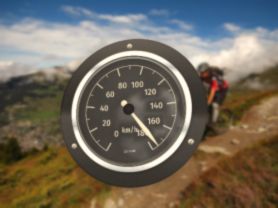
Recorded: 175 km/h
